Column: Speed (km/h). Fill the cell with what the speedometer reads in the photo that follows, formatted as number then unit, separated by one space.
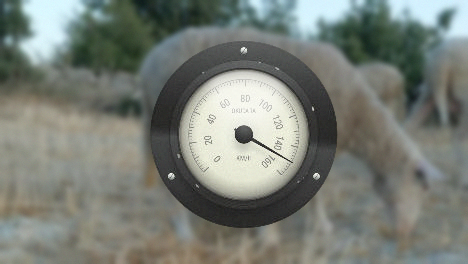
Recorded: 150 km/h
